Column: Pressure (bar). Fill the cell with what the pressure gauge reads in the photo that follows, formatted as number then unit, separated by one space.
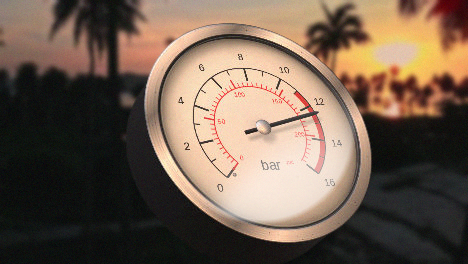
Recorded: 12.5 bar
